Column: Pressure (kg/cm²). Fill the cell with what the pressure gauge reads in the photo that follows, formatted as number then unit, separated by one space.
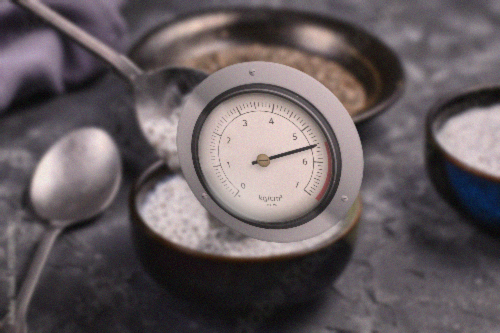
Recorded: 5.5 kg/cm²
